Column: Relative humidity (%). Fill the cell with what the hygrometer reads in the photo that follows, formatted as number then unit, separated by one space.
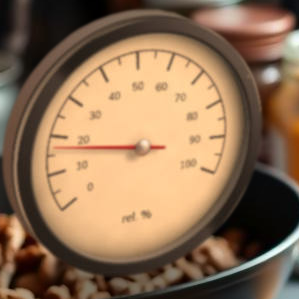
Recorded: 17.5 %
